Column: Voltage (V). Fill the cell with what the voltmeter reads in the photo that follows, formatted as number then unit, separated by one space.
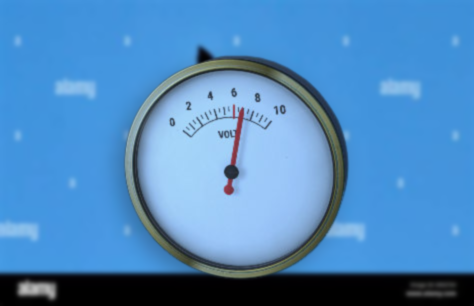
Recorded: 7 V
